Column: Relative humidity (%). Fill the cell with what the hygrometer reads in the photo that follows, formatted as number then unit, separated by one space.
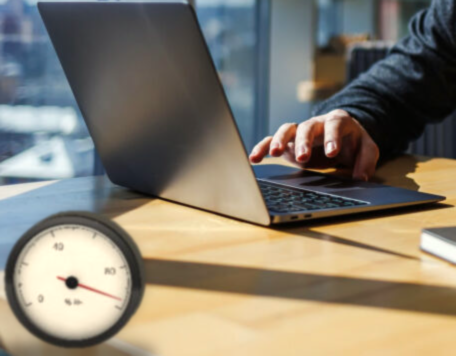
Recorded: 95 %
